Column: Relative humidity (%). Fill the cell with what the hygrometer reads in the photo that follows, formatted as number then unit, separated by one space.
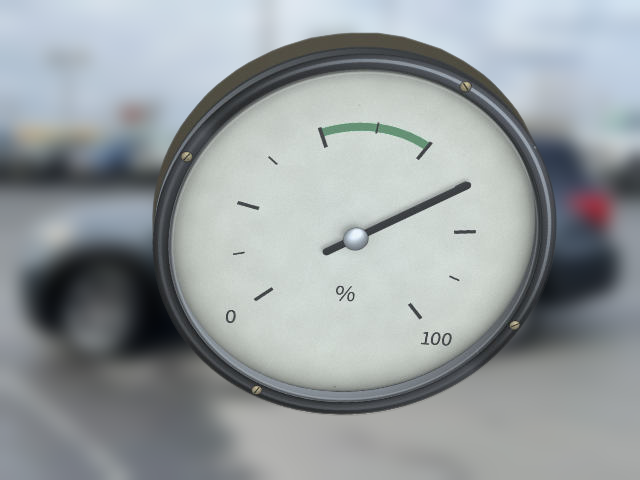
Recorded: 70 %
